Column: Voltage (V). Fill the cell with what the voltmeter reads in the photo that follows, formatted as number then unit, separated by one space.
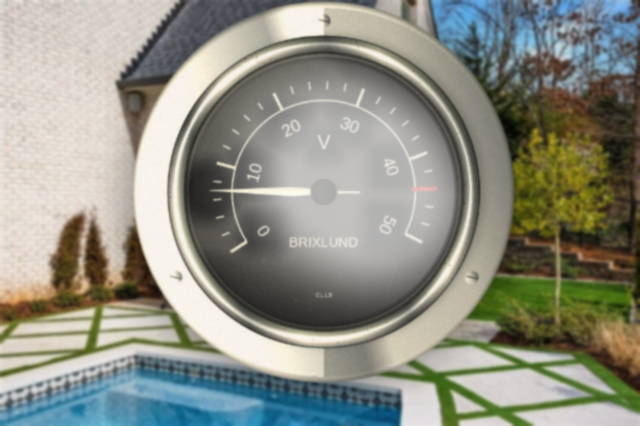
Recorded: 7 V
